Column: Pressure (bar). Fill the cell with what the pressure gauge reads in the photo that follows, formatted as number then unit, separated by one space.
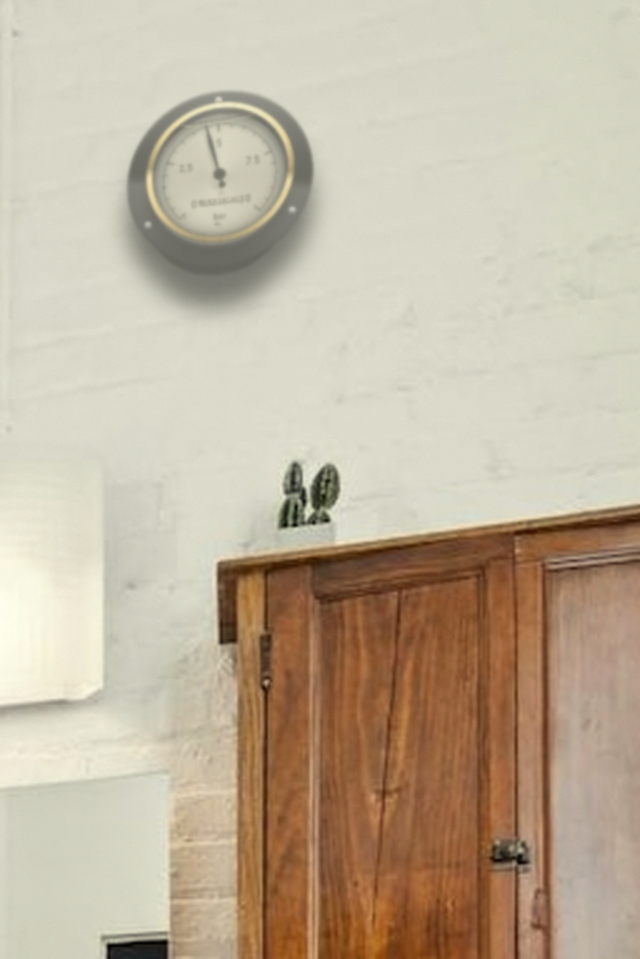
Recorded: 4.5 bar
